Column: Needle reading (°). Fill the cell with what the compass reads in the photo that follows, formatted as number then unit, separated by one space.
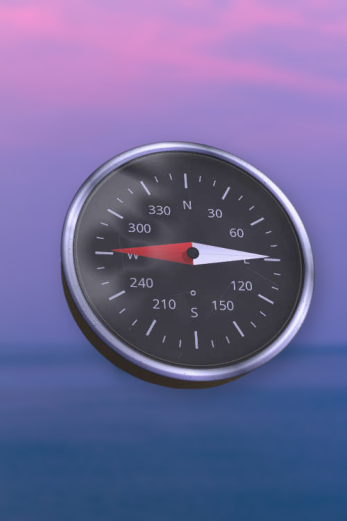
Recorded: 270 °
